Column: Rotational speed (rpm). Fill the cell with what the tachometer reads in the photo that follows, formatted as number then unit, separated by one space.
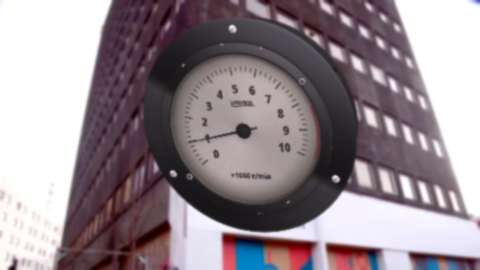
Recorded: 1000 rpm
